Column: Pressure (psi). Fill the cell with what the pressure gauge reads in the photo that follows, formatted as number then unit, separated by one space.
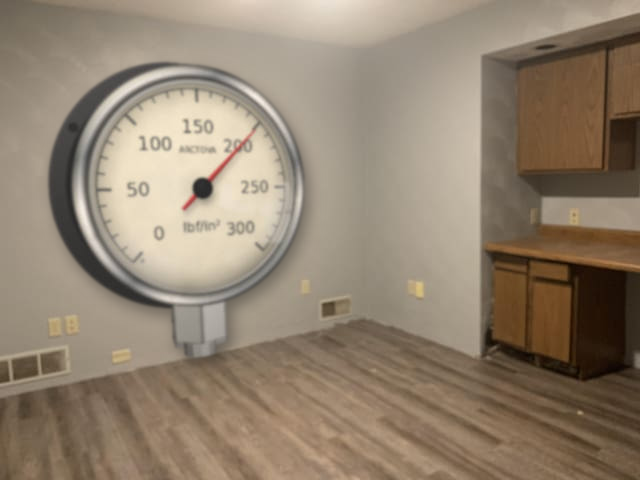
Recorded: 200 psi
